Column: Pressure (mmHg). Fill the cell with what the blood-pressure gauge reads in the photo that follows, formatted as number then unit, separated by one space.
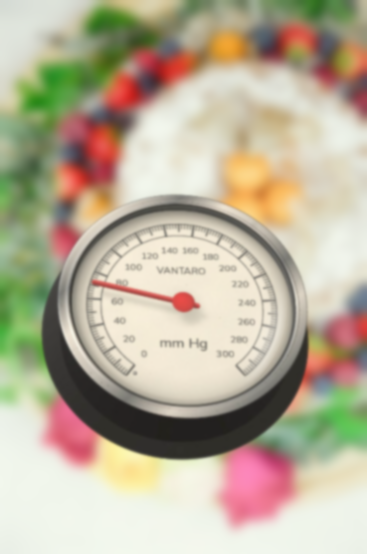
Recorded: 70 mmHg
